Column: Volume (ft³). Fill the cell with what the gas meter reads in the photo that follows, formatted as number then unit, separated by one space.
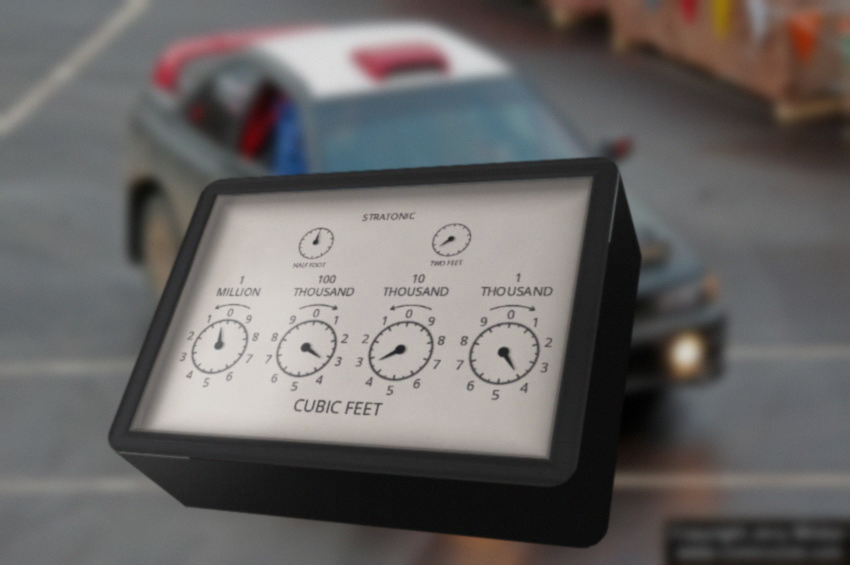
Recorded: 33400 ft³
